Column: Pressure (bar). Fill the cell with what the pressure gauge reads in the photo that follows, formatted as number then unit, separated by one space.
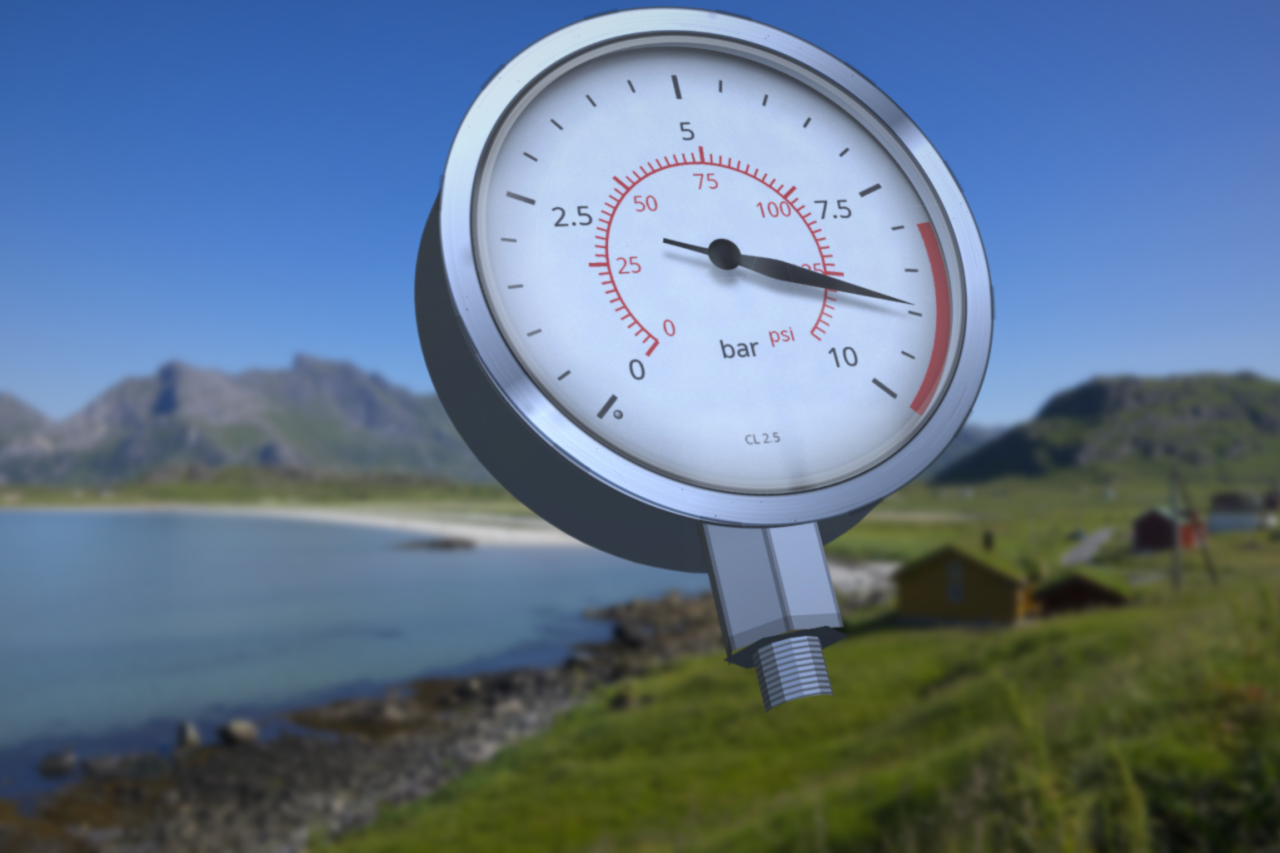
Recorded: 9 bar
